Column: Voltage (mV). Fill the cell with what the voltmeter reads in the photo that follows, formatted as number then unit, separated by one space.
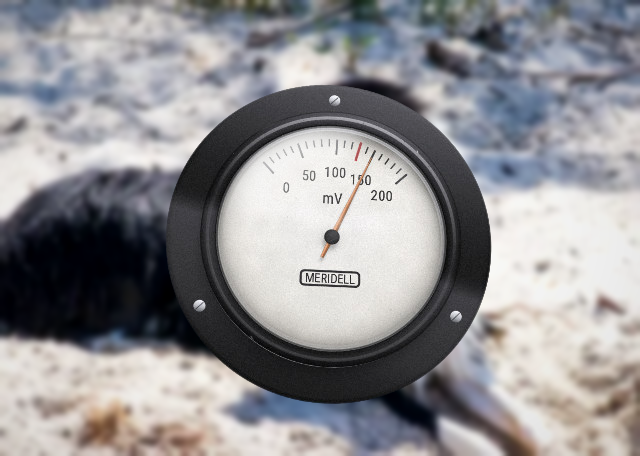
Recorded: 150 mV
